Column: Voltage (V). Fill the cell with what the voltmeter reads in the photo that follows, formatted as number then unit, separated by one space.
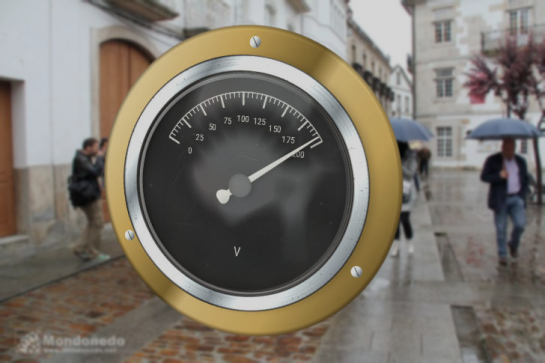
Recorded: 195 V
